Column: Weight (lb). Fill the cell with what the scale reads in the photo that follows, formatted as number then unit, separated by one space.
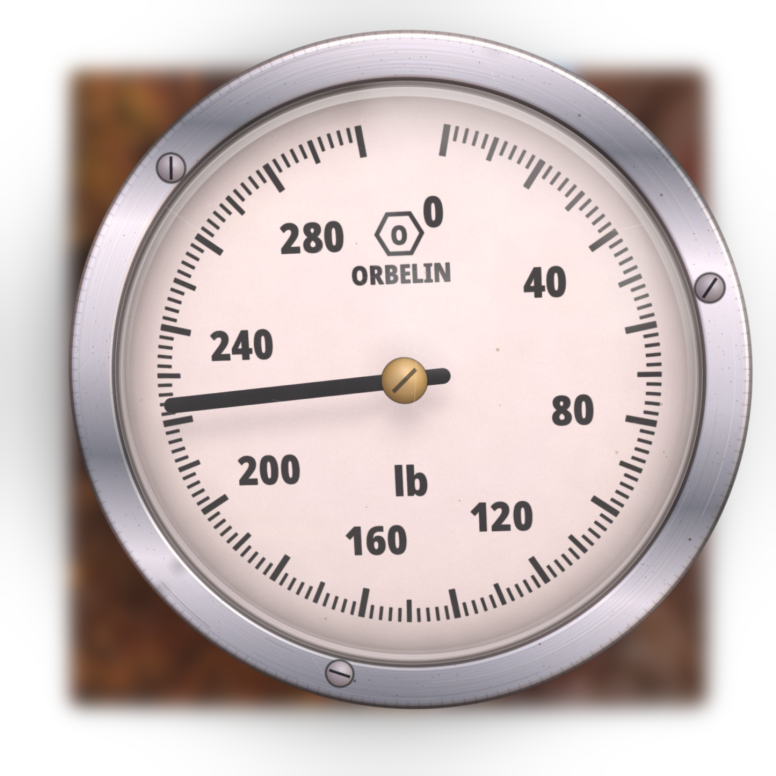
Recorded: 224 lb
